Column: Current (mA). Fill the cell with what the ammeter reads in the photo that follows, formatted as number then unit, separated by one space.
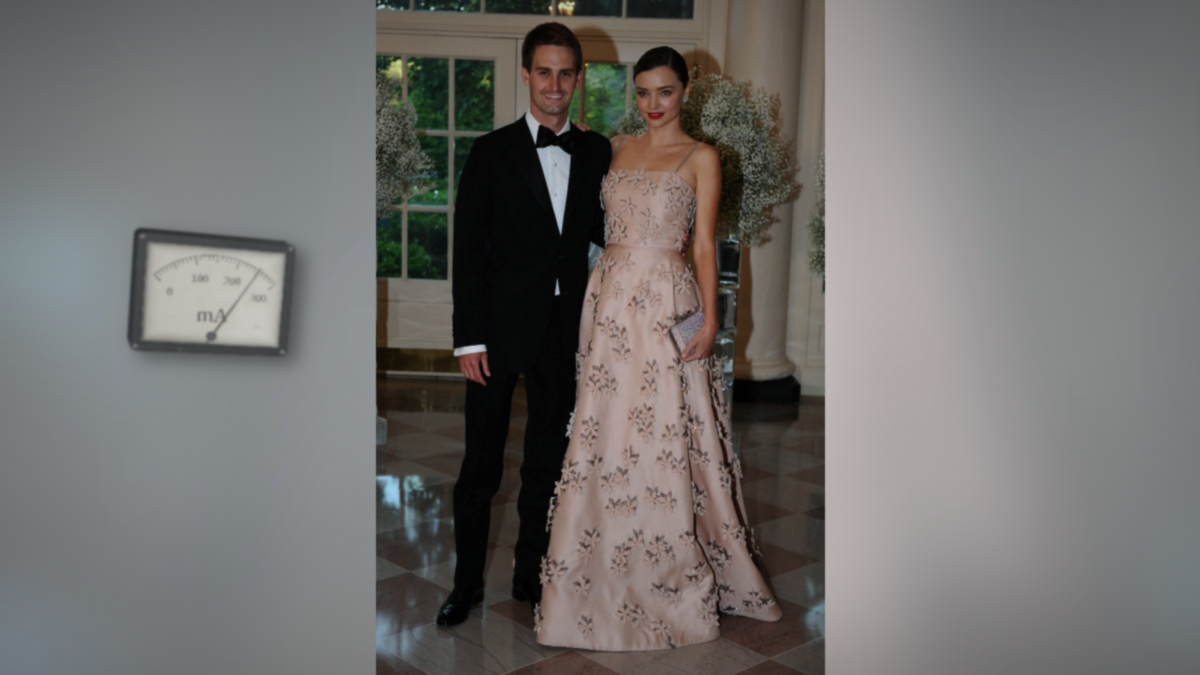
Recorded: 250 mA
